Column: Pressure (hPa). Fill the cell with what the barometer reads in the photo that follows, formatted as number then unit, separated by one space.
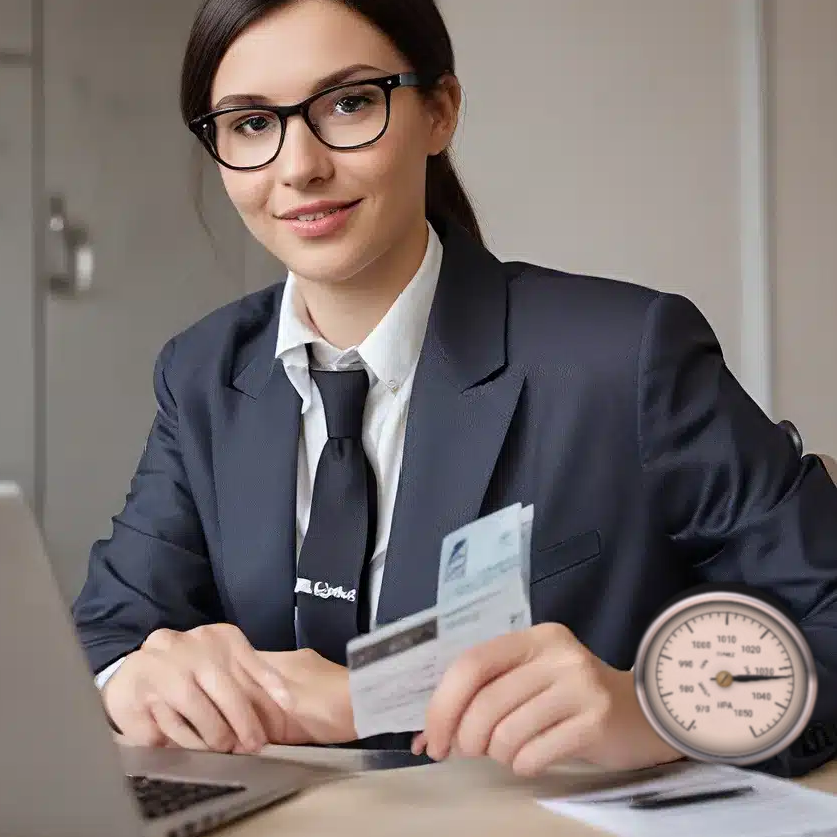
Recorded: 1032 hPa
